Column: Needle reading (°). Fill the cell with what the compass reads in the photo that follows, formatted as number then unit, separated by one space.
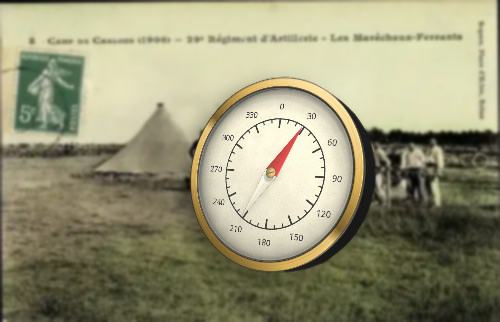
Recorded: 30 °
